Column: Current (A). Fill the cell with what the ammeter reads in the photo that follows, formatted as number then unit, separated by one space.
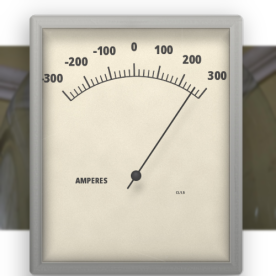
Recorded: 260 A
